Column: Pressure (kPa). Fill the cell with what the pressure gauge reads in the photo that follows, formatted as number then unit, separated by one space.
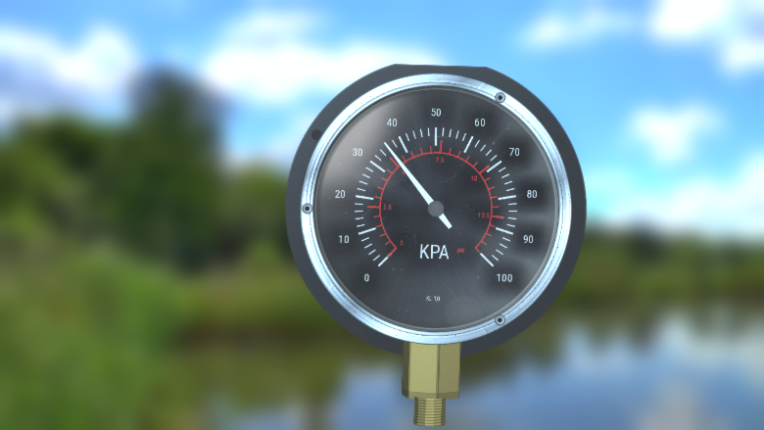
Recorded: 36 kPa
